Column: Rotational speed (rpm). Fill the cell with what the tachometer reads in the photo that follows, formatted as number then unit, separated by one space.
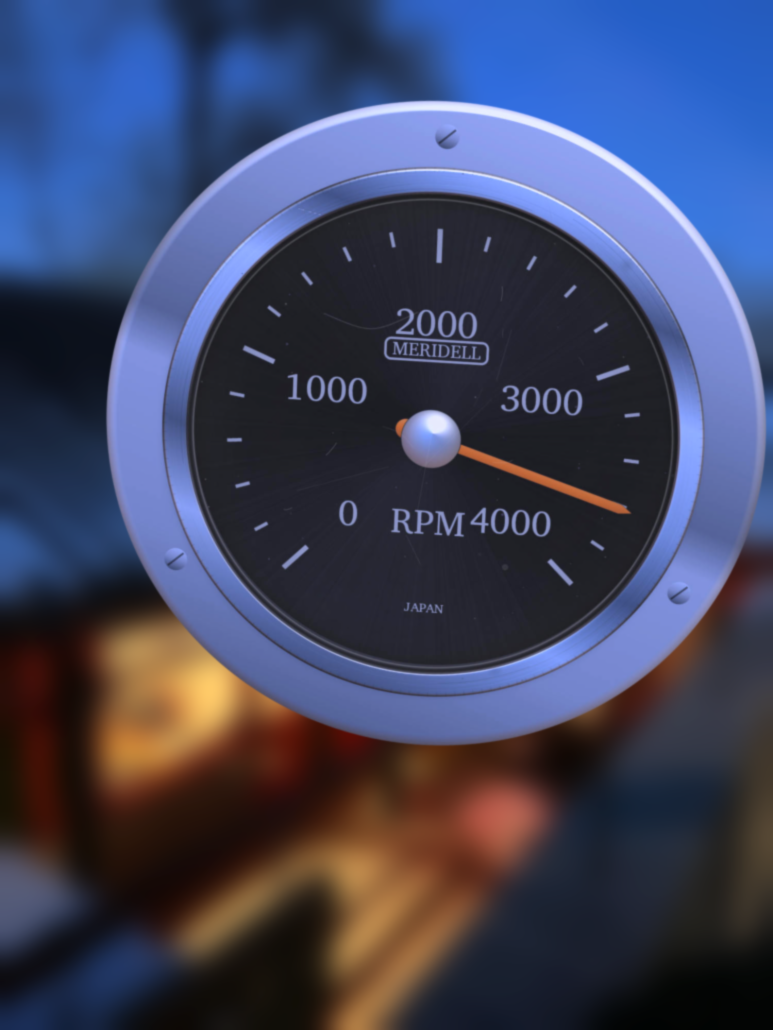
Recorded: 3600 rpm
